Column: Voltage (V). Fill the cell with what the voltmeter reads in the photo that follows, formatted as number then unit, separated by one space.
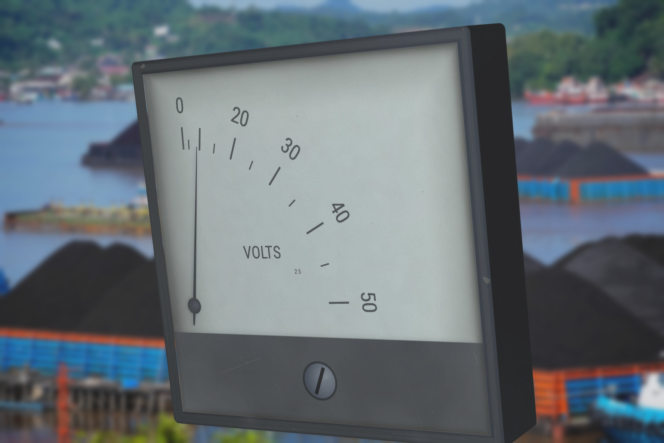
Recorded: 10 V
